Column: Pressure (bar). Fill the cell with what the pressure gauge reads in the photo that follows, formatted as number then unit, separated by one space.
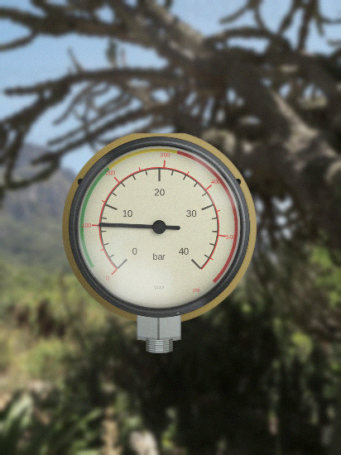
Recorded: 7 bar
